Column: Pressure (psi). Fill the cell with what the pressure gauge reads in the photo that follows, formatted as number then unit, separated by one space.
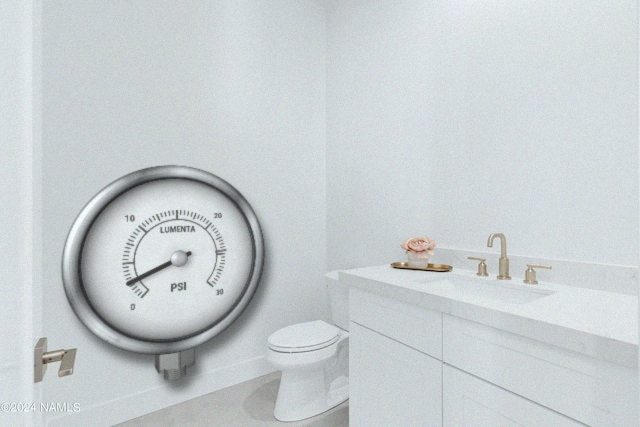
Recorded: 2.5 psi
